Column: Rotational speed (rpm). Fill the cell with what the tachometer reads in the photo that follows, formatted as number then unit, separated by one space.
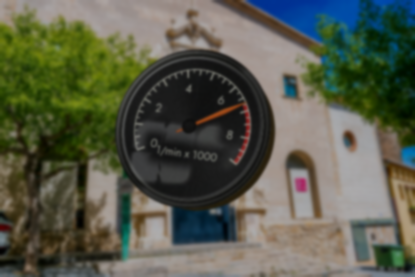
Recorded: 6750 rpm
